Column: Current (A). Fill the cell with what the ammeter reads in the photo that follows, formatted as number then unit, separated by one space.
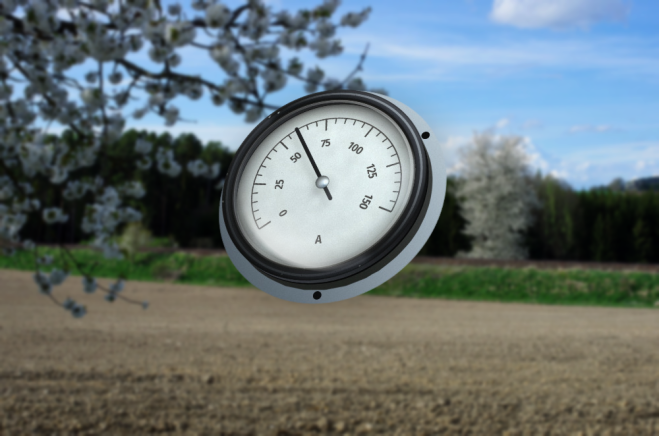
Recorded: 60 A
